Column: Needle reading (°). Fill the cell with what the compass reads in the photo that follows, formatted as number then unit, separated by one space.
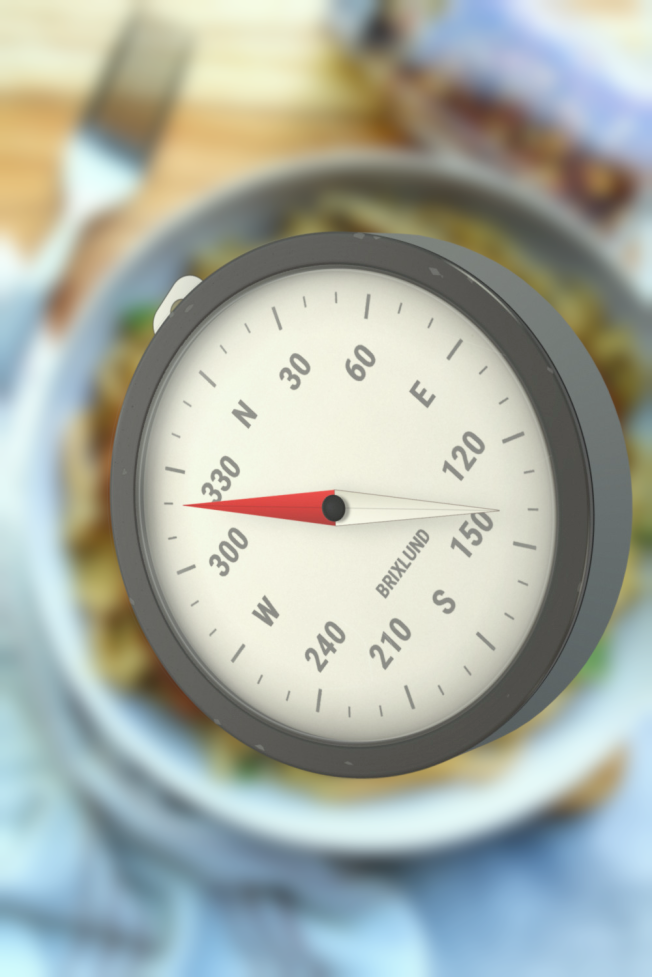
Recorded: 320 °
